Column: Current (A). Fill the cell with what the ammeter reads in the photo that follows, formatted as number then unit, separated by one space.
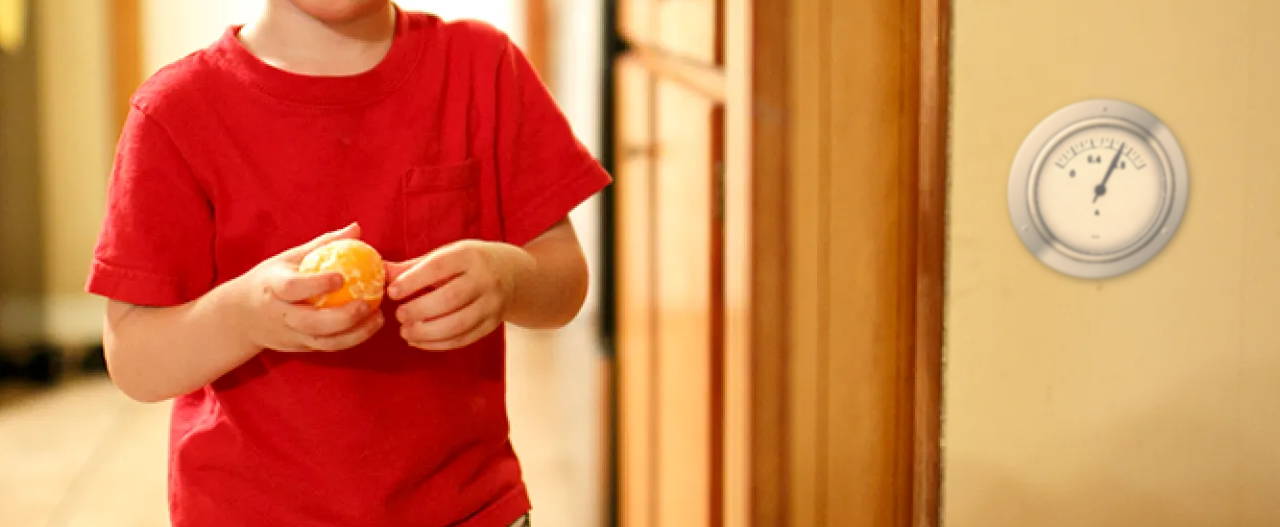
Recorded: 0.7 A
